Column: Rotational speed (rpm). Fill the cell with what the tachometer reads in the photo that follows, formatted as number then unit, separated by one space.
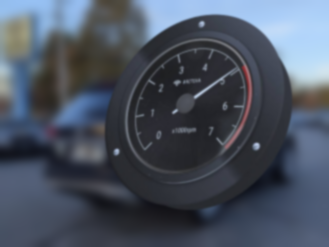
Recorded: 5000 rpm
